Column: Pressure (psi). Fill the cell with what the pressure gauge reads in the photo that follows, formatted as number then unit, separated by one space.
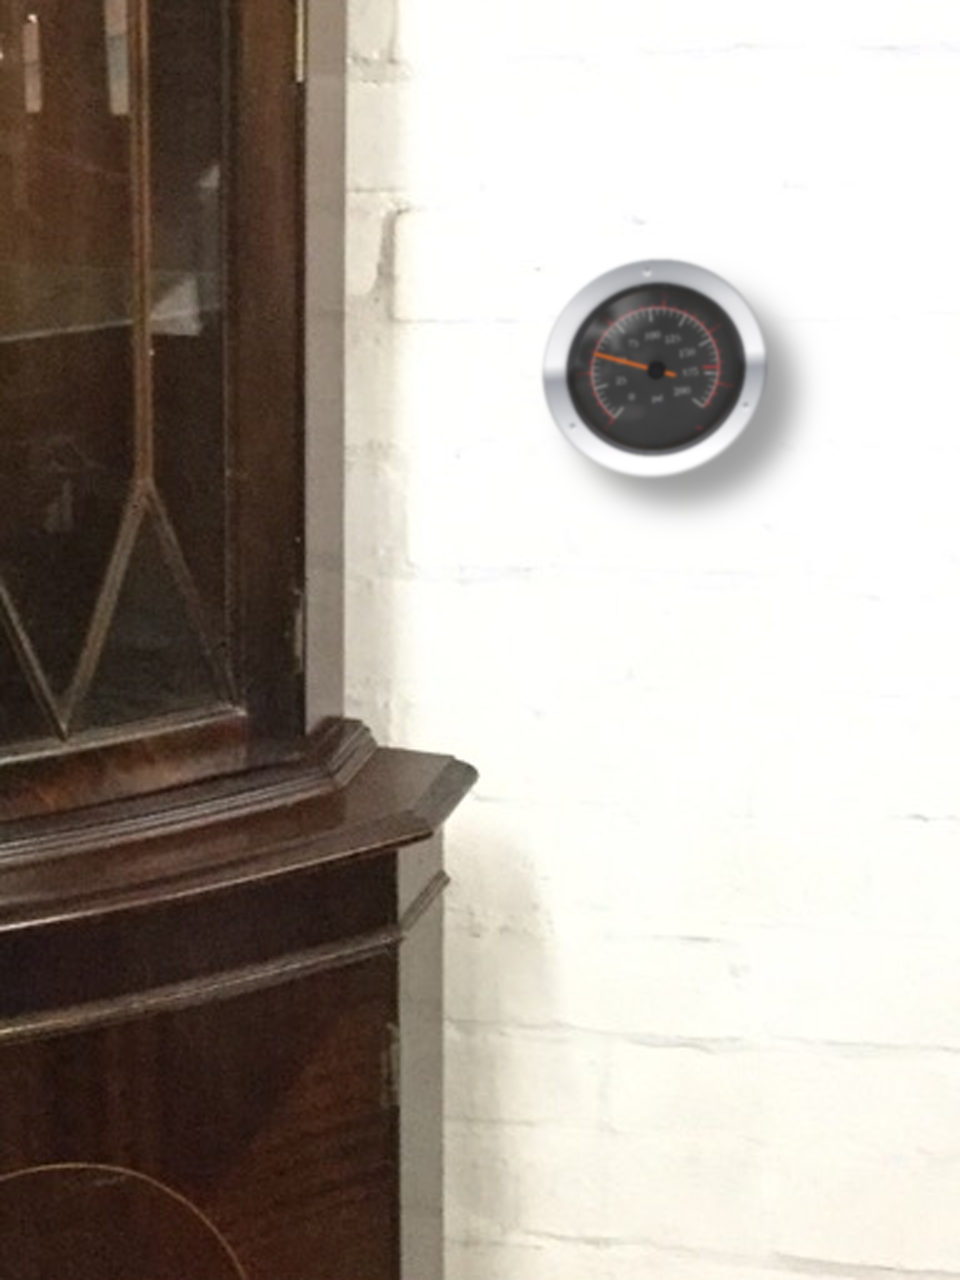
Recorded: 50 psi
